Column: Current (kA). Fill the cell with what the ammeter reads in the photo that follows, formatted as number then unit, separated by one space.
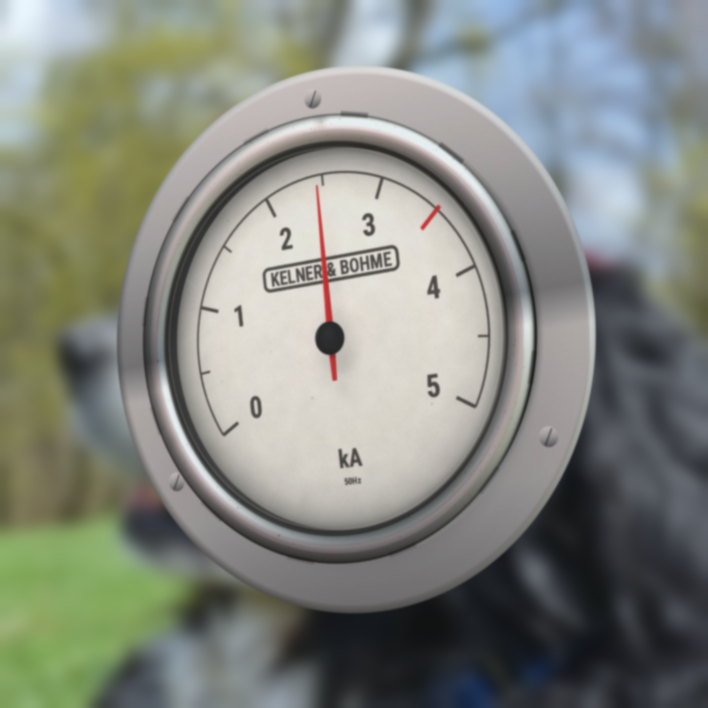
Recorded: 2.5 kA
